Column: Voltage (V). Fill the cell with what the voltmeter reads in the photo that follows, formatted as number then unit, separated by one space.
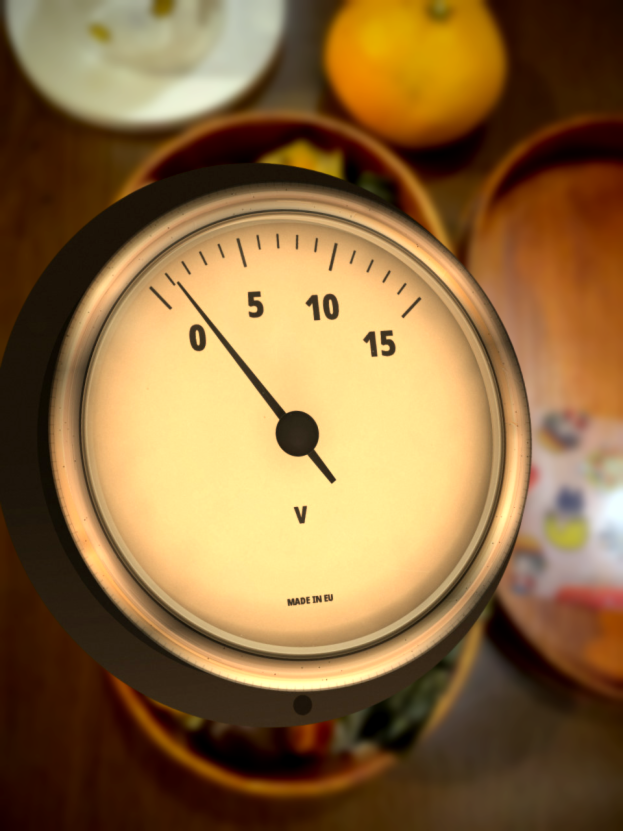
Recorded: 1 V
